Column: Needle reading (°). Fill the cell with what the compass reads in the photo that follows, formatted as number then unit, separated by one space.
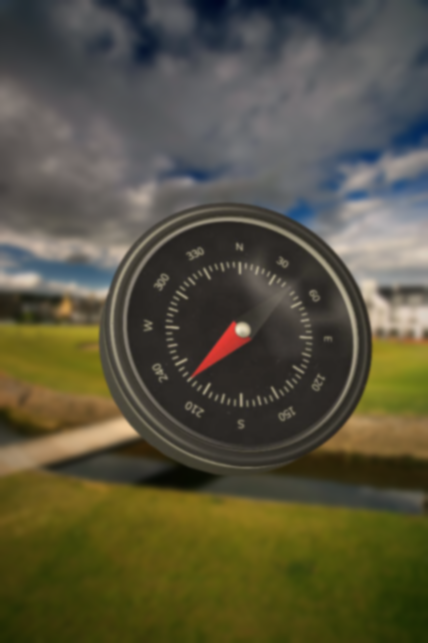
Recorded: 225 °
